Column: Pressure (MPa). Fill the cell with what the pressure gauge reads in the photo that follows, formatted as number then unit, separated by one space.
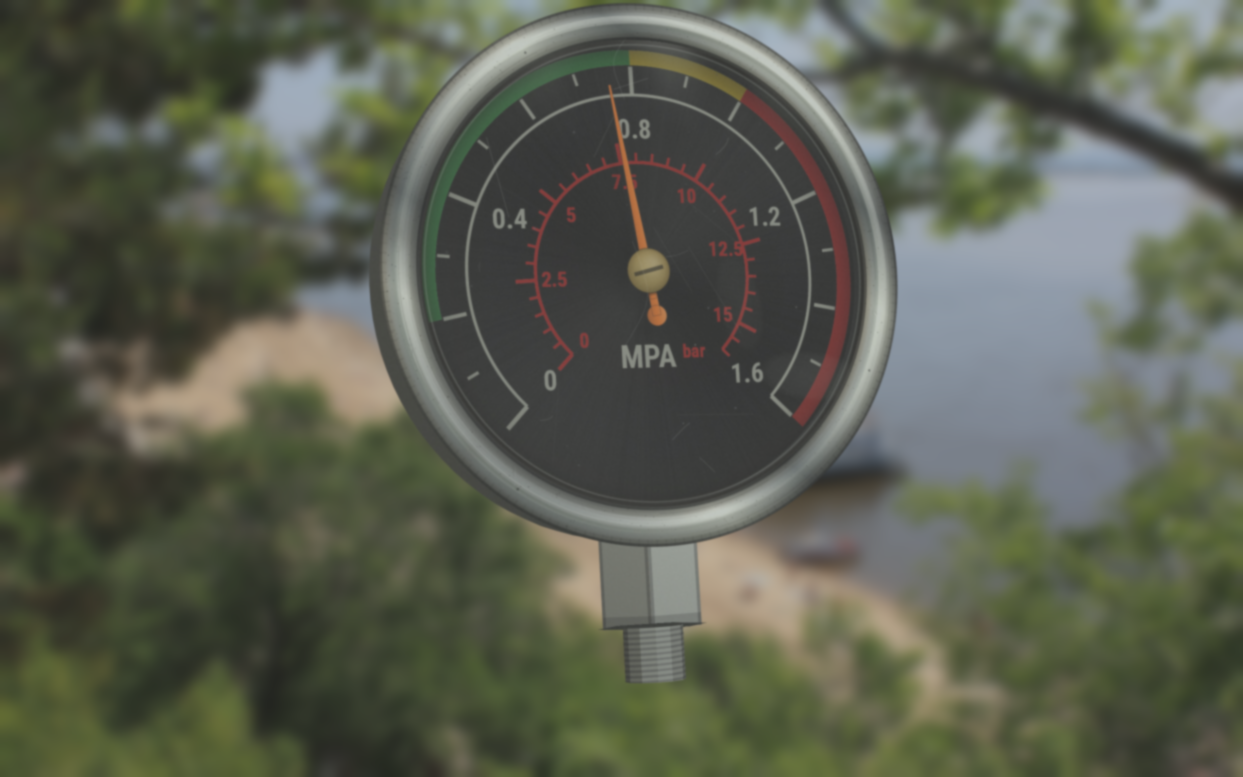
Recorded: 0.75 MPa
